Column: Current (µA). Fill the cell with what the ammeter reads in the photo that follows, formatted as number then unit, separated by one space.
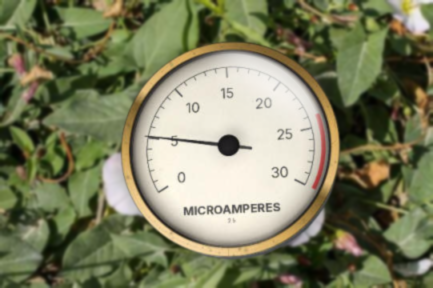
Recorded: 5 µA
